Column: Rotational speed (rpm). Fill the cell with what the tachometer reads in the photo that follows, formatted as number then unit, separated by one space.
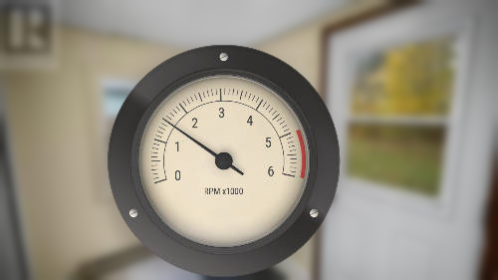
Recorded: 1500 rpm
